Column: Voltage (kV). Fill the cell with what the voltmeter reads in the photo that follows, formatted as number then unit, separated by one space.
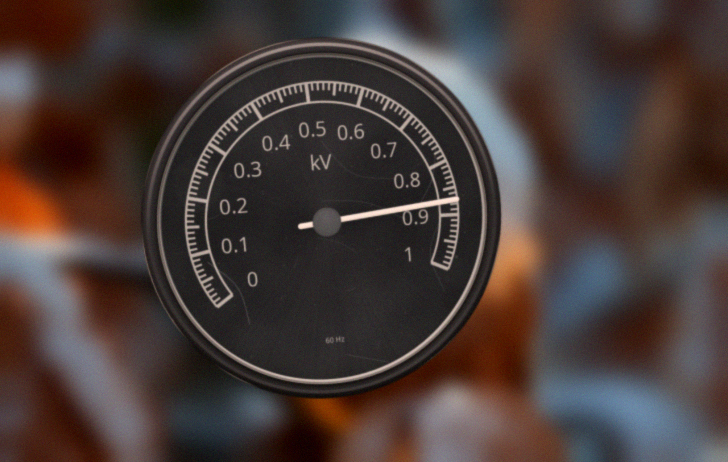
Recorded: 0.87 kV
